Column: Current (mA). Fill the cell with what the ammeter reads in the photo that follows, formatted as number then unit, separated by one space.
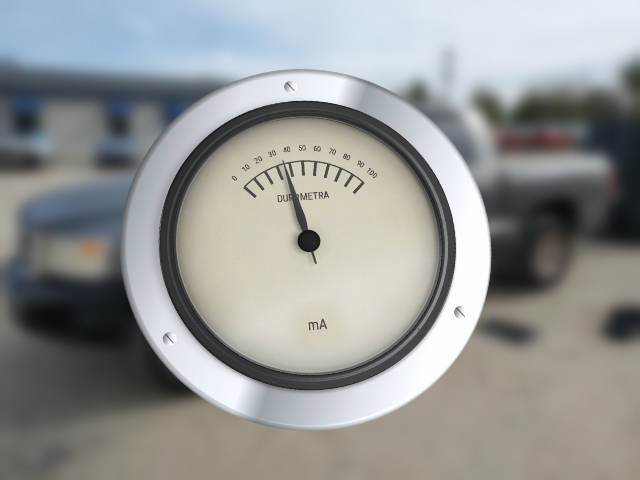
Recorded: 35 mA
